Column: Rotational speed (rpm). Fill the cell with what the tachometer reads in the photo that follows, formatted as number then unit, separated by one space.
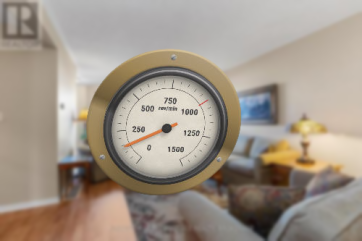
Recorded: 150 rpm
